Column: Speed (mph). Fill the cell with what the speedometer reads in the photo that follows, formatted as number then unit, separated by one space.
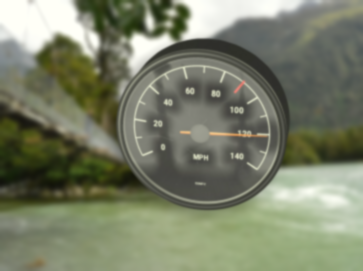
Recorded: 120 mph
